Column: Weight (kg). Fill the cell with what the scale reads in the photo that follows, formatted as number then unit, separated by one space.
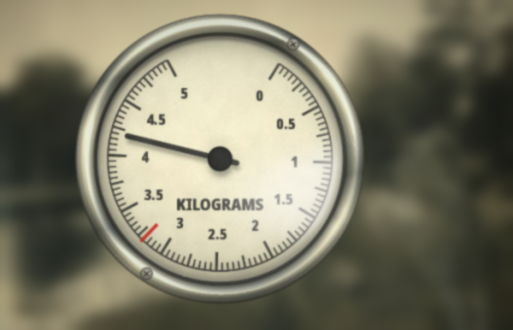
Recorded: 4.2 kg
